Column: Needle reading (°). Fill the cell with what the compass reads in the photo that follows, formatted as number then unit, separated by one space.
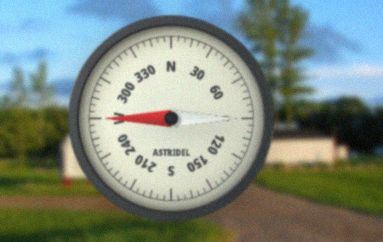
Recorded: 270 °
